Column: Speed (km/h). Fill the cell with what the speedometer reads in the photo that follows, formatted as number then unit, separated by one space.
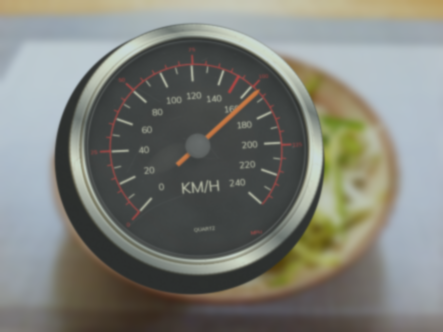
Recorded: 165 km/h
